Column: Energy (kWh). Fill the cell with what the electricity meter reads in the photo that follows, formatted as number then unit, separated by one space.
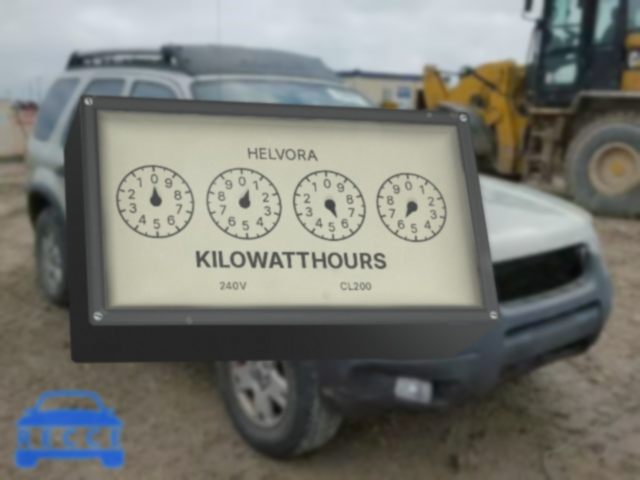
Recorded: 56 kWh
